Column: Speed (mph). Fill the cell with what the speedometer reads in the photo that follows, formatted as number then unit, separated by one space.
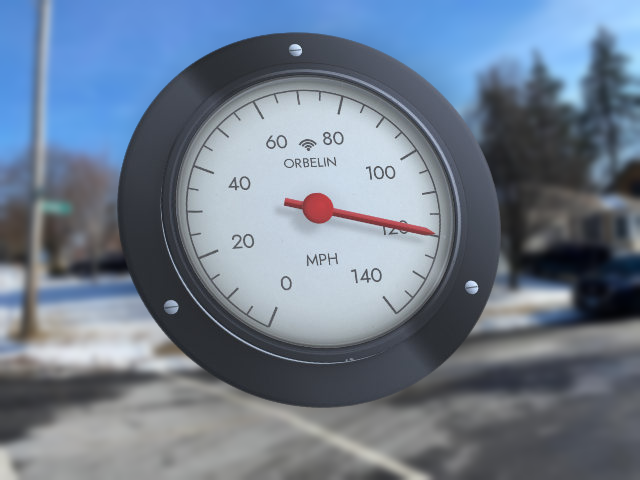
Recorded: 120 mph
